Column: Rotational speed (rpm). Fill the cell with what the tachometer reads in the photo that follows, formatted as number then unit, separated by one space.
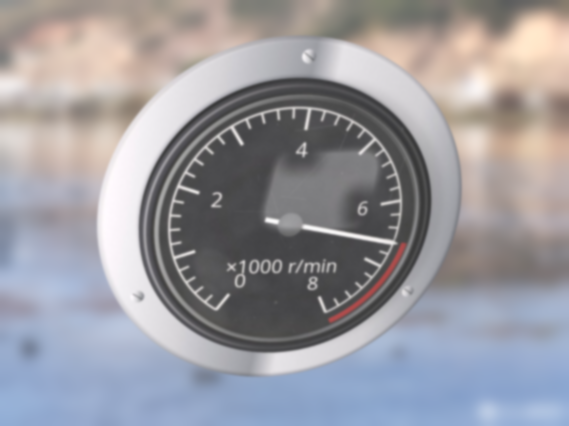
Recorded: 6600 rpm
